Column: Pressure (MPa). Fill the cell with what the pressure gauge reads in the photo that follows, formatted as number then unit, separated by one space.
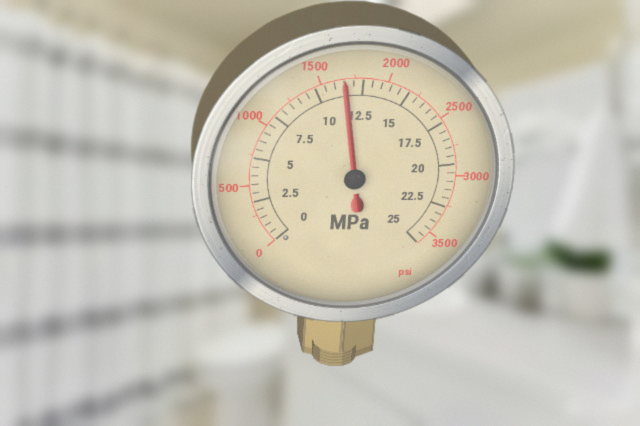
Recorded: 11.5 MPa
